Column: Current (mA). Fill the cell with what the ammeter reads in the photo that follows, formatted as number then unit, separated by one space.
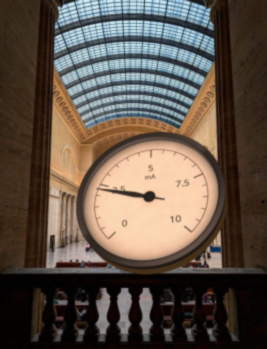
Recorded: 2.25 mA
